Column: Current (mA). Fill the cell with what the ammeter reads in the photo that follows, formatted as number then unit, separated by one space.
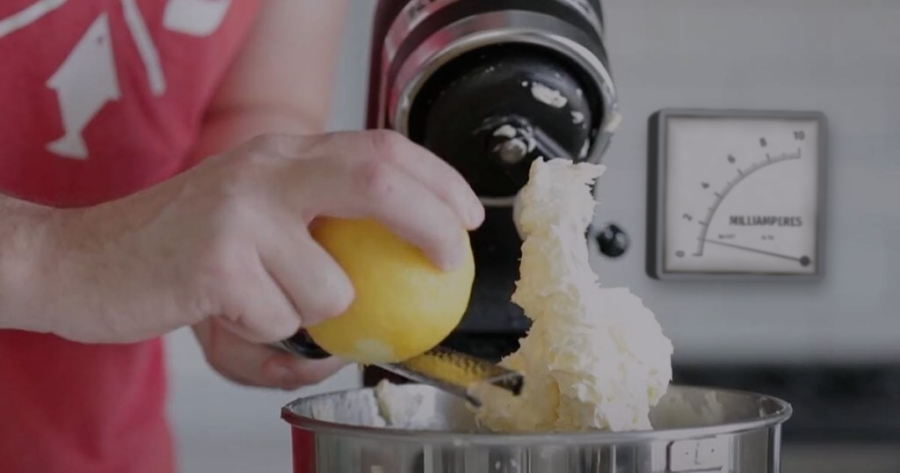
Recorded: 1 mA
